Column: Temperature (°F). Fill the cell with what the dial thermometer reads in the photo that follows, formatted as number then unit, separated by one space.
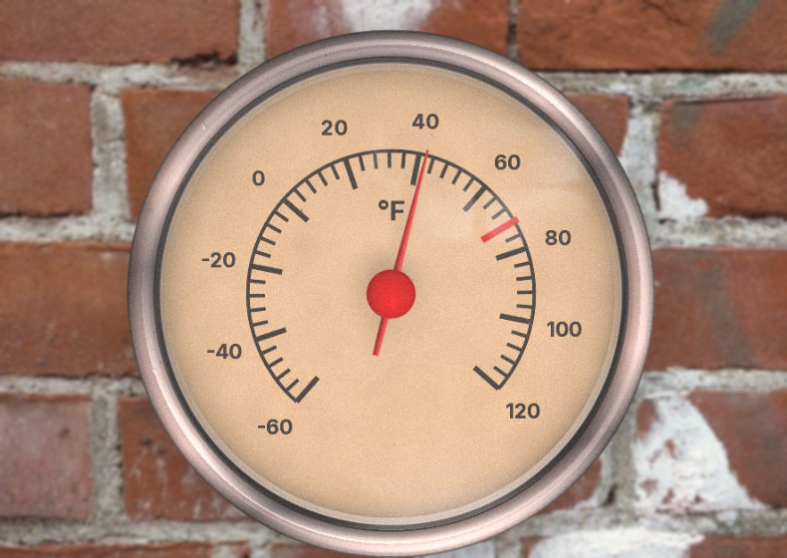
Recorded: 42 °F
